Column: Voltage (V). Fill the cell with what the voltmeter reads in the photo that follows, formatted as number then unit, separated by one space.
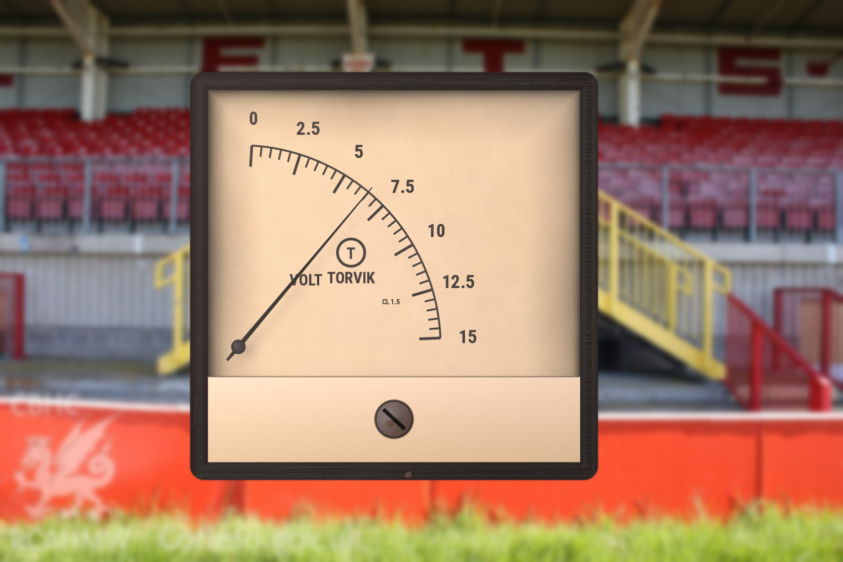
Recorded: 6.5 V
